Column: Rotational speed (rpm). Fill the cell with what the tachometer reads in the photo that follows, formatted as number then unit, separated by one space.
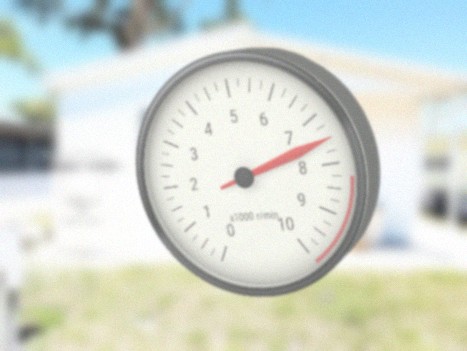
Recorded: 7500 rpm
